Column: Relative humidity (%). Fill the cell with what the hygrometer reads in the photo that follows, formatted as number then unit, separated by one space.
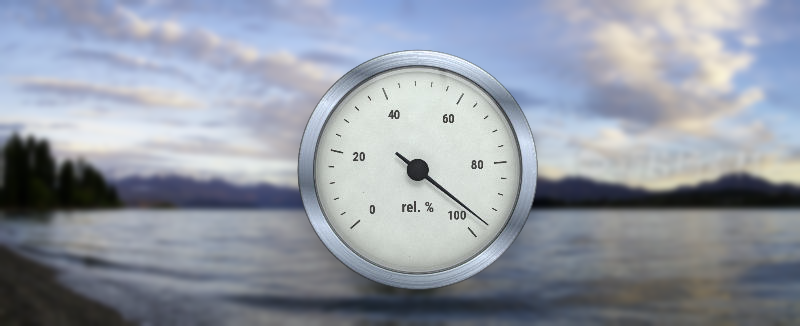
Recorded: 96 %
